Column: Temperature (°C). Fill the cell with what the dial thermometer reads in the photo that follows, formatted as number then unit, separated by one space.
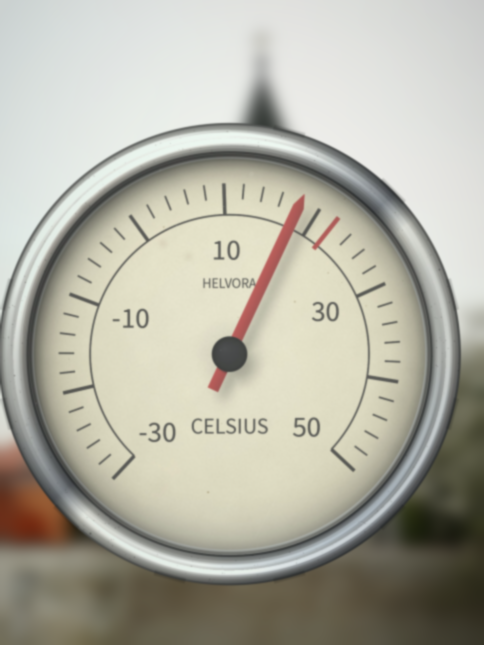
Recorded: 18 °C
